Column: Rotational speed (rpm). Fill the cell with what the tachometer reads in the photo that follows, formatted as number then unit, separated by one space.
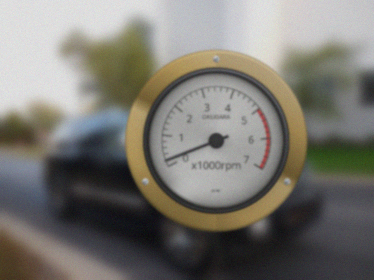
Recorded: 200 rpm
